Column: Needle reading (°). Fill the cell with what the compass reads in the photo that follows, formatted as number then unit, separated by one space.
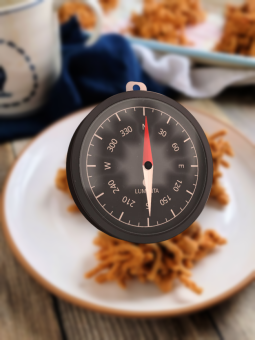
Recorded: 0 °
